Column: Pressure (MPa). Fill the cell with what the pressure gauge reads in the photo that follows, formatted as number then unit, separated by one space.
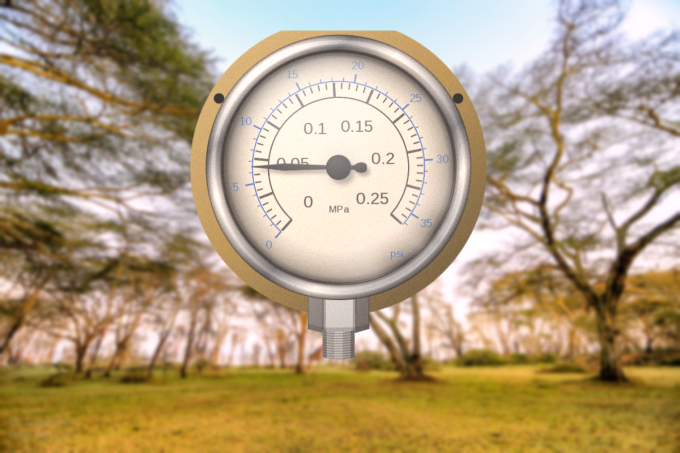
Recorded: 0.045 MPa
